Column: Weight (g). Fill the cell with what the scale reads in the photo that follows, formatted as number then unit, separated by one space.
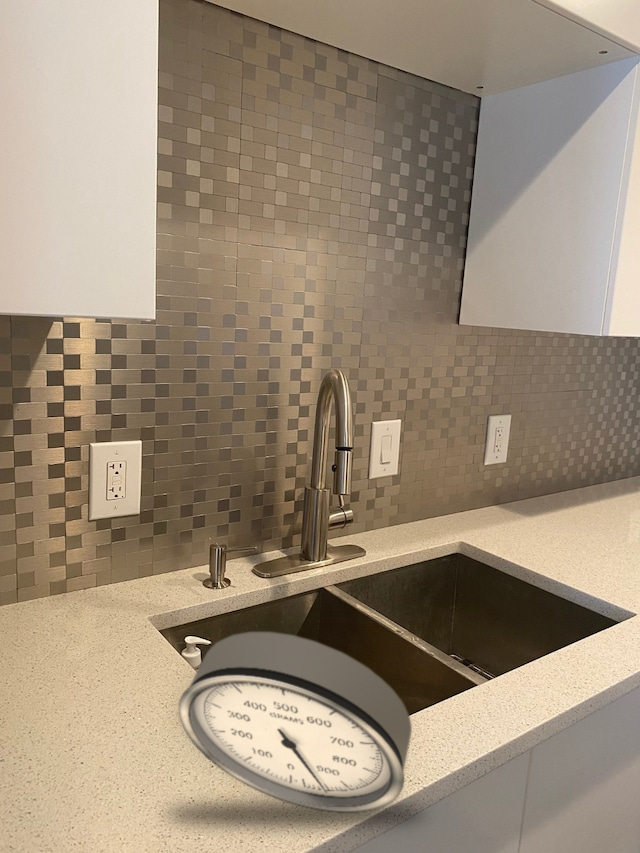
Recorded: 950 g
